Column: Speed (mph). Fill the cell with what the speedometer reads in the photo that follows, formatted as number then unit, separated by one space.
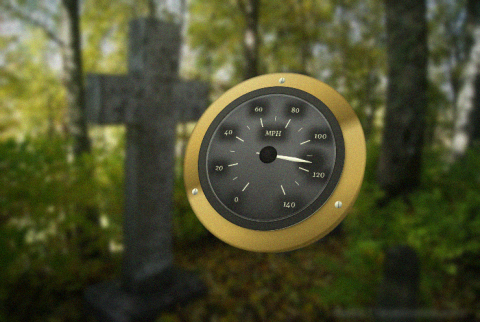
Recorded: 115 mph
